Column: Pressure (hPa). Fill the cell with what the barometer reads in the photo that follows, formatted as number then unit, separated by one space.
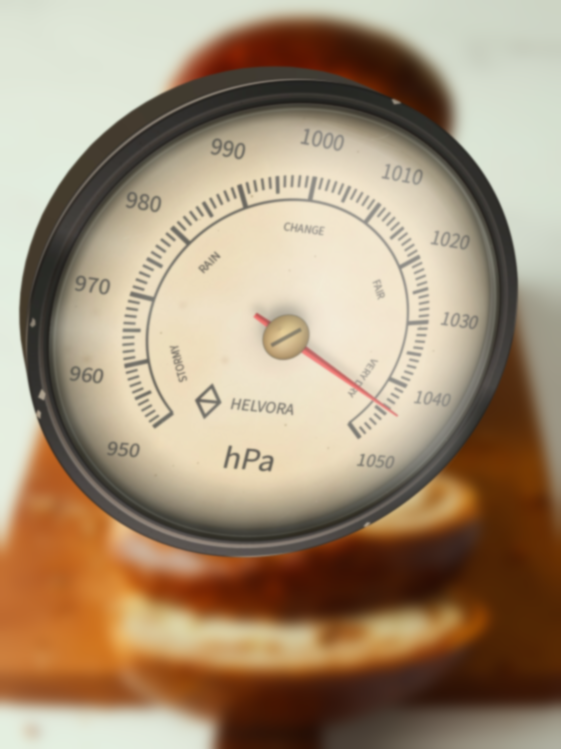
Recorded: 1044 hPa
